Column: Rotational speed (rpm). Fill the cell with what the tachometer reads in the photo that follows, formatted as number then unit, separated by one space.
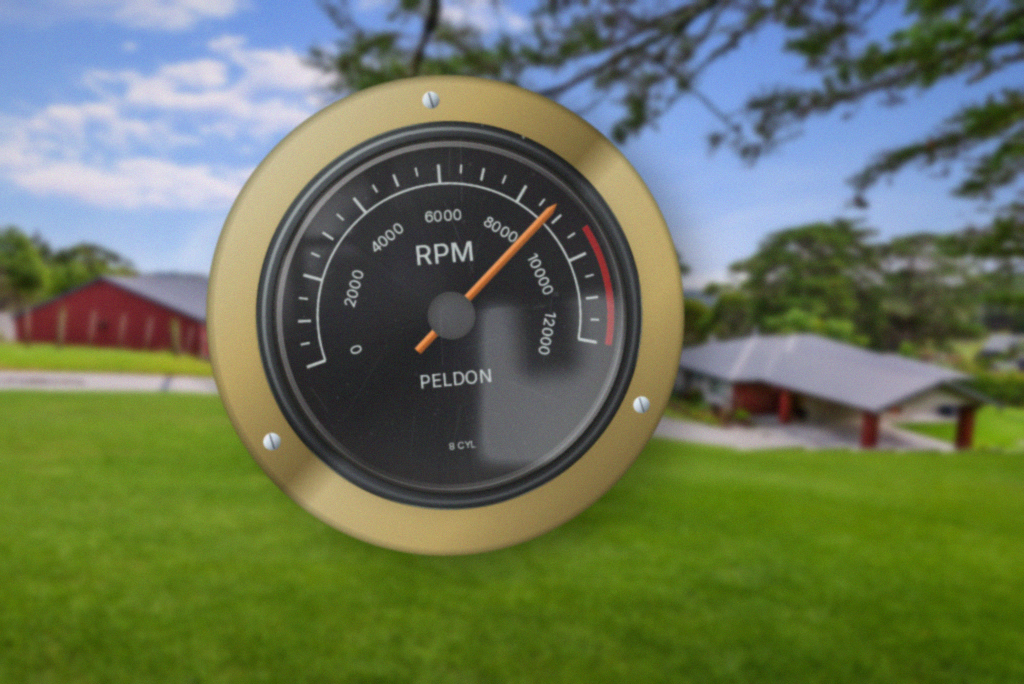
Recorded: 8750 rpm
